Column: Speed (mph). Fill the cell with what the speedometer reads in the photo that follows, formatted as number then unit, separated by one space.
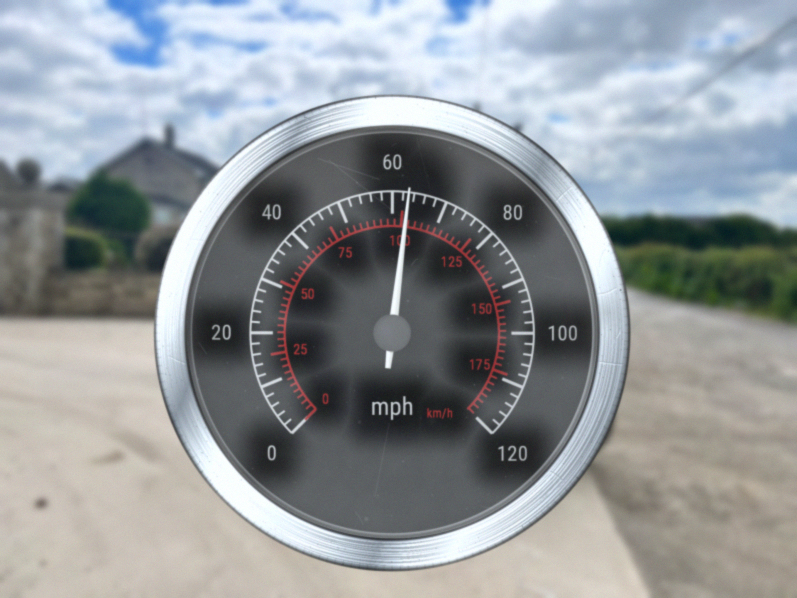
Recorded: 63 mph
